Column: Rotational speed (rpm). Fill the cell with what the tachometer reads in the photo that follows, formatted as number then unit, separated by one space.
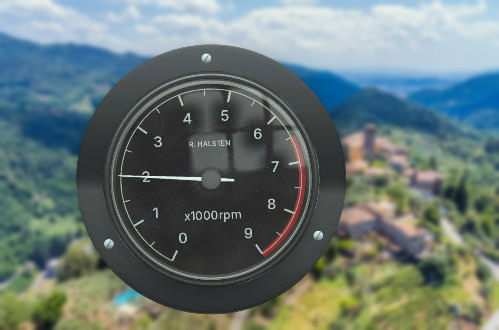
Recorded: 2000 rpm
